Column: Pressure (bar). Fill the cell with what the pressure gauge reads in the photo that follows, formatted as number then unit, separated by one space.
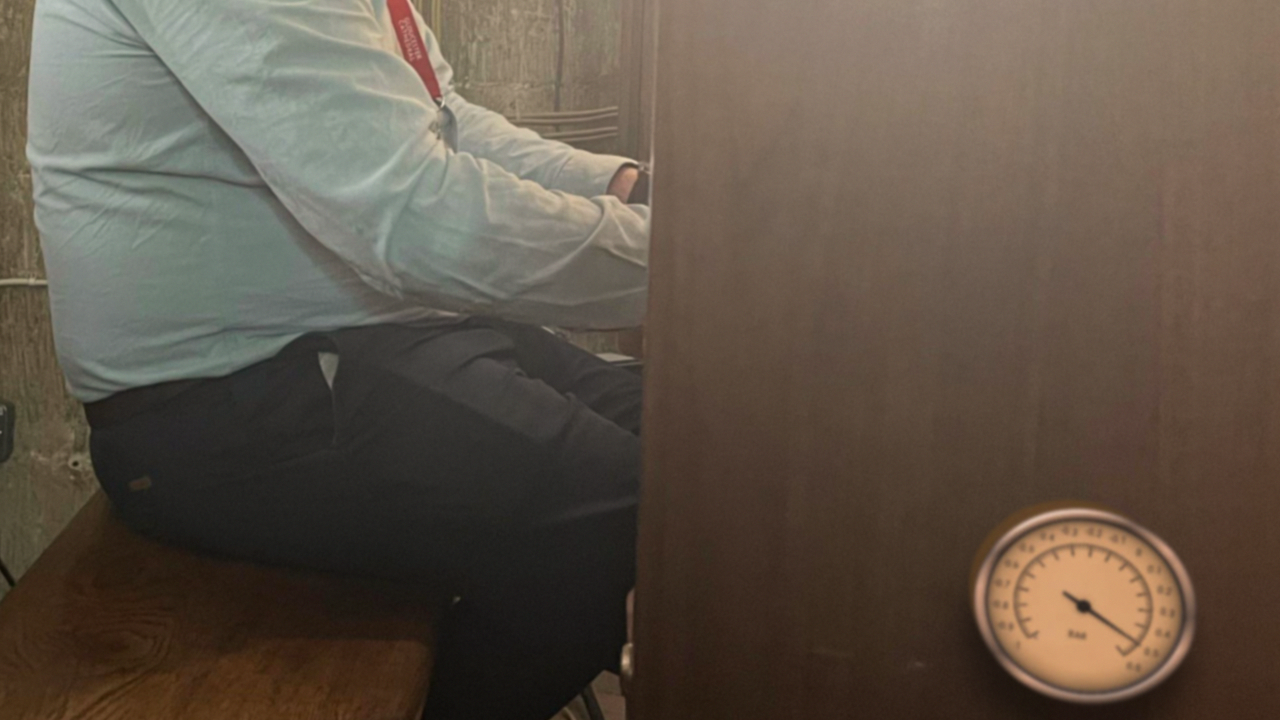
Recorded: 0.5 bar
